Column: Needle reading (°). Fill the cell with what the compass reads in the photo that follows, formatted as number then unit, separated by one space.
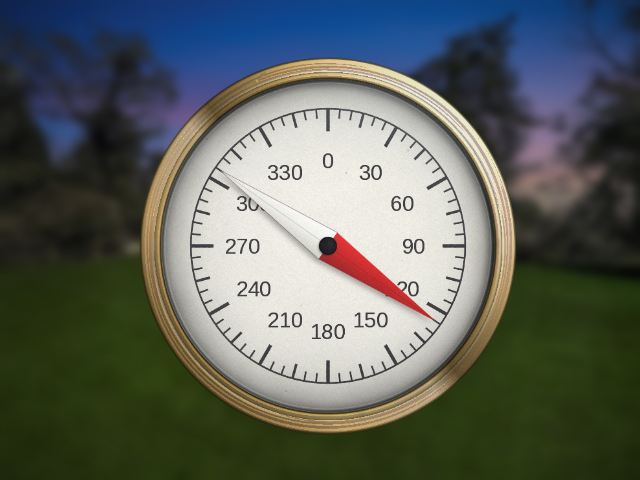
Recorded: 125 °
